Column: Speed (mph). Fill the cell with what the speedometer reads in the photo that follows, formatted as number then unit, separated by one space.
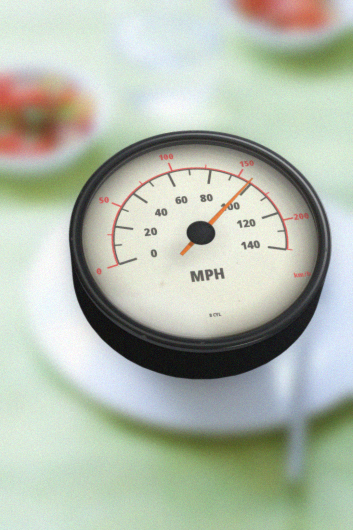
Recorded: 100 mph
